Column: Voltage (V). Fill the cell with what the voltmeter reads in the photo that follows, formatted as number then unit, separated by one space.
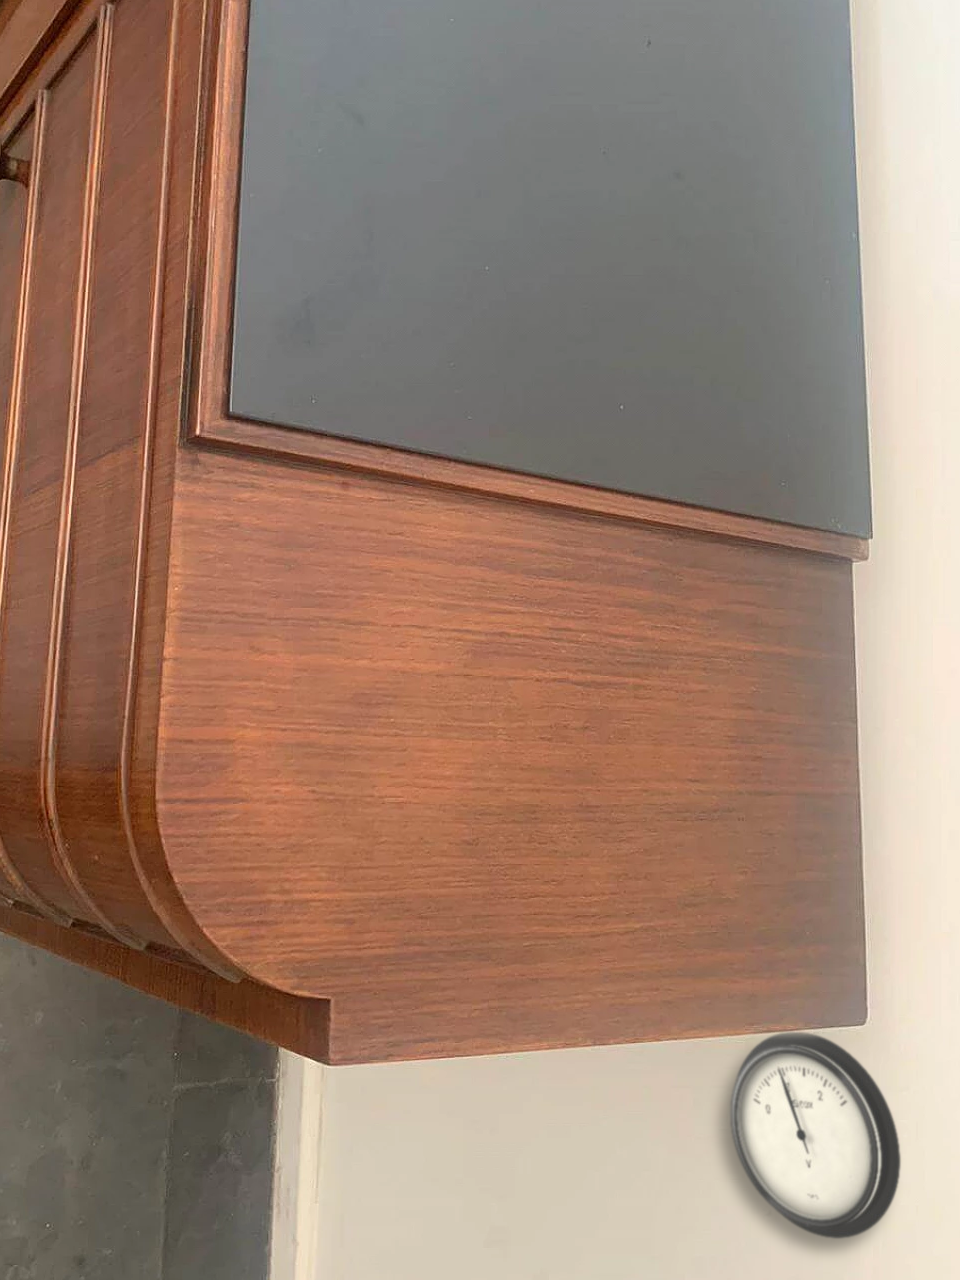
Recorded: 1 V
